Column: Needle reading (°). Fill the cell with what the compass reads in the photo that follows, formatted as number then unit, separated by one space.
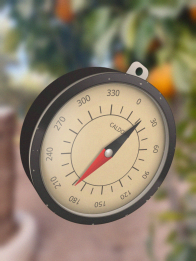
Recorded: 195 °
